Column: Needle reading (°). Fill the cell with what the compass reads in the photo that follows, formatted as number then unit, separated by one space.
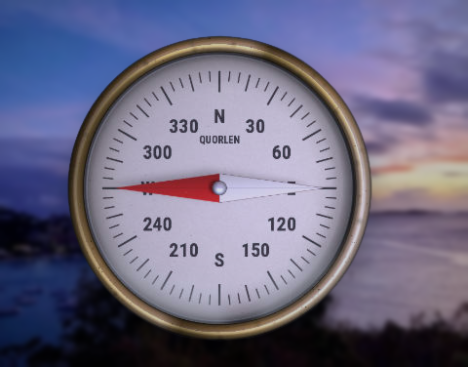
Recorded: 270 °
